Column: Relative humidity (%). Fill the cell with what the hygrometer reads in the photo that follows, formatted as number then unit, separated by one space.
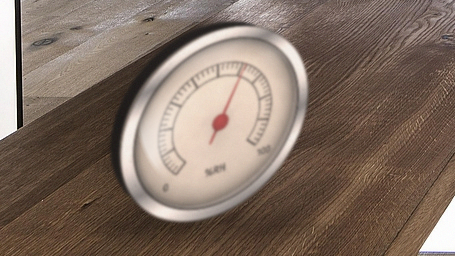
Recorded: 60 %
